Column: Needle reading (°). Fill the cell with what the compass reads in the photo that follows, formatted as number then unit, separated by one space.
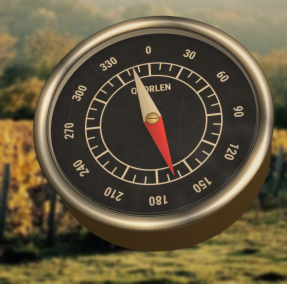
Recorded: 165 °
